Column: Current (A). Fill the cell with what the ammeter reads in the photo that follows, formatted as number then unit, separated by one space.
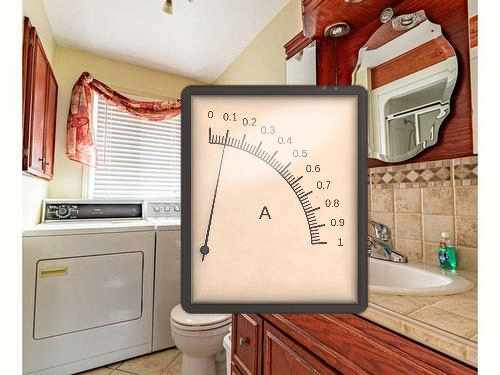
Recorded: 0.1 A
